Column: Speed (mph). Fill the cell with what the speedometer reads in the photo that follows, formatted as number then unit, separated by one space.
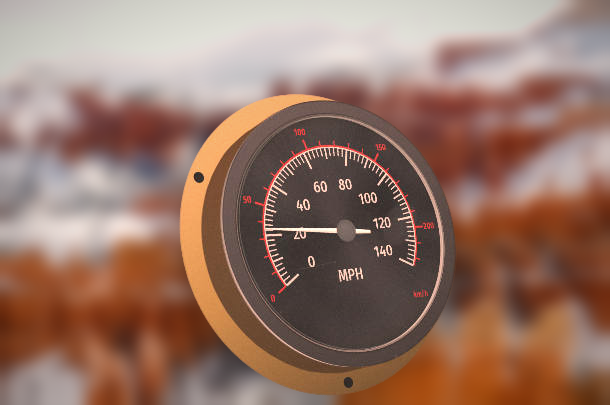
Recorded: 22 mph
